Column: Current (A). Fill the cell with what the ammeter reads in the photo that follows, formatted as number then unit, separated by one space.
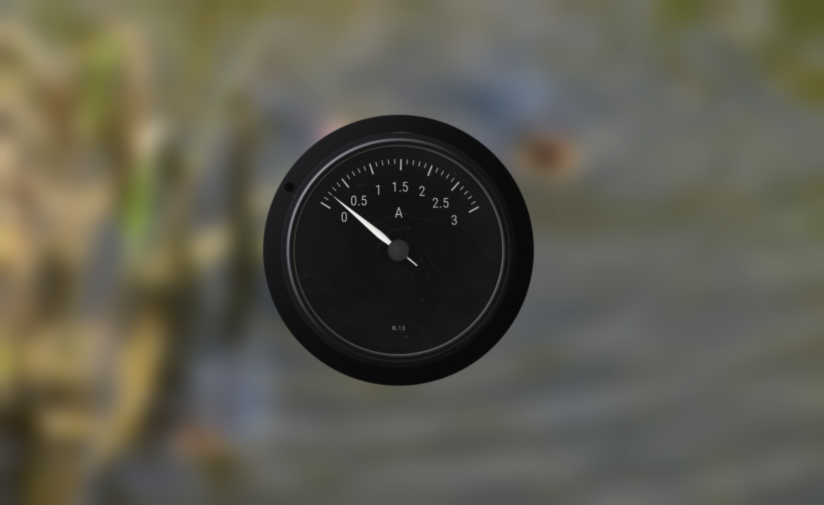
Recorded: 0.2 A
